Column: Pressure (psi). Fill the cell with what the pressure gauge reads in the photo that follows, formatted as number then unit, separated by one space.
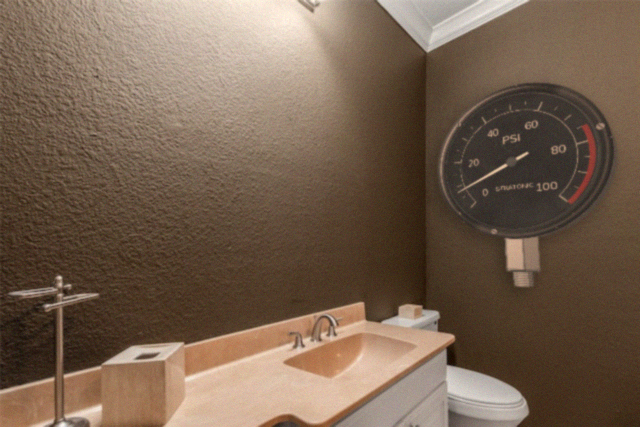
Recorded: 7.5 psi
